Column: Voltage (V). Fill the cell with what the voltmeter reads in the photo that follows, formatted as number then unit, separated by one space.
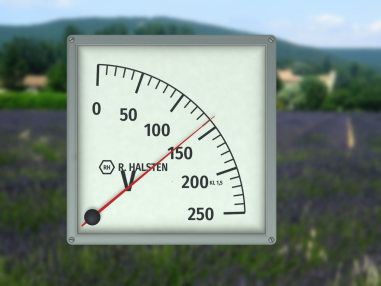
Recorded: 140 V
